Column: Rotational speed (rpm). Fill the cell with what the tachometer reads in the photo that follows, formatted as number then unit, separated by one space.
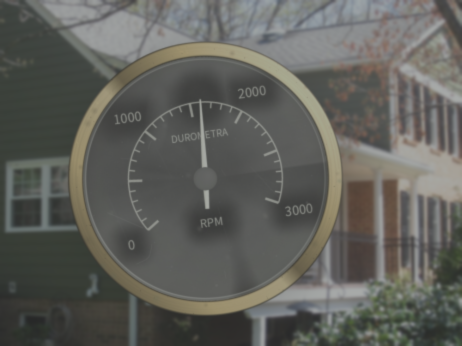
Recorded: 1600 rpm
